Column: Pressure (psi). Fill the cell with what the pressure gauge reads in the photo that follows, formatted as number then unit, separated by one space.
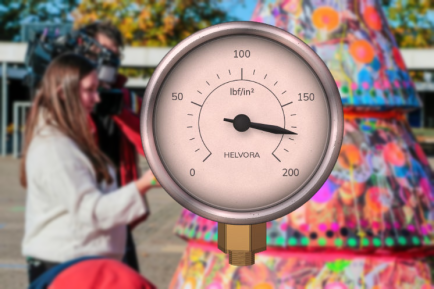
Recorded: 175 psi
